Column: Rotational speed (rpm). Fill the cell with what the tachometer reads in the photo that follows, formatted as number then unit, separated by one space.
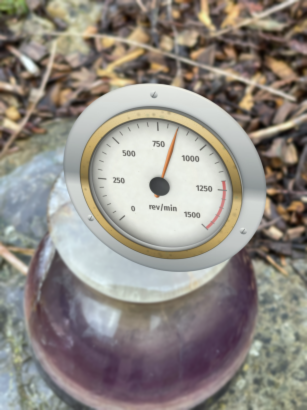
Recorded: 850 rpm
